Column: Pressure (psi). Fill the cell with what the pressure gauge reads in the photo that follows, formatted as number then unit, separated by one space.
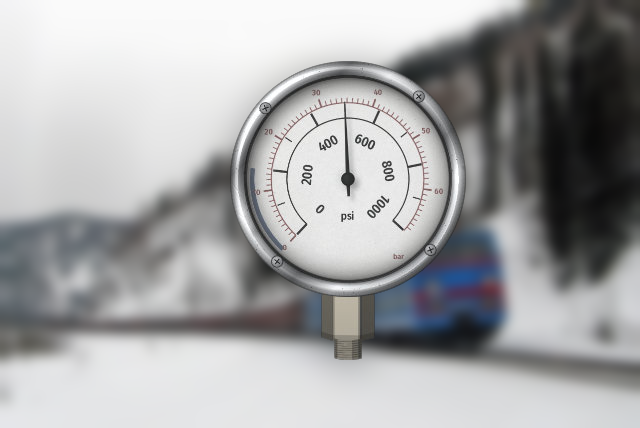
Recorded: 500 psi
